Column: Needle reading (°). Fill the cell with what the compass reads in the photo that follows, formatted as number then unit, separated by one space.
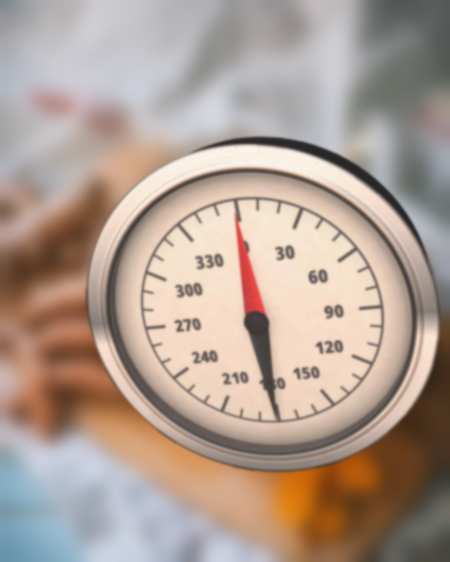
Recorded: 0 °
